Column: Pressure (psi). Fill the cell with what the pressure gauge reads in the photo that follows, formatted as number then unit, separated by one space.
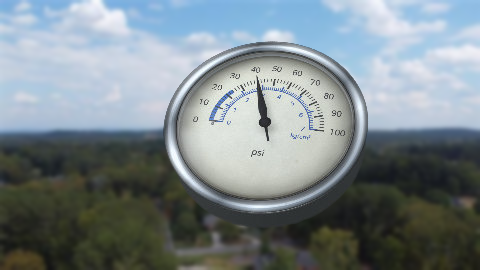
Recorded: 40 psi
